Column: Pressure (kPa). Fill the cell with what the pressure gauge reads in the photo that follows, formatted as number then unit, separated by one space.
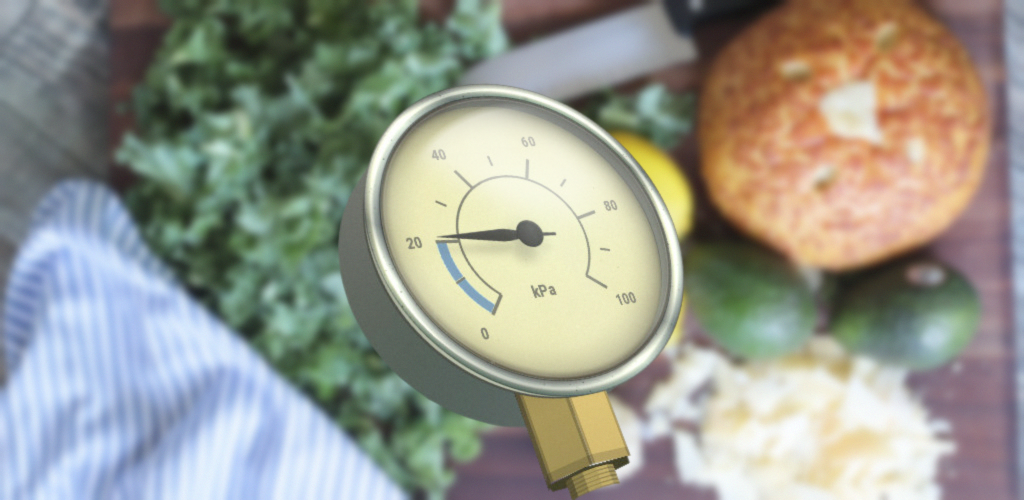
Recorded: 20 kPa
